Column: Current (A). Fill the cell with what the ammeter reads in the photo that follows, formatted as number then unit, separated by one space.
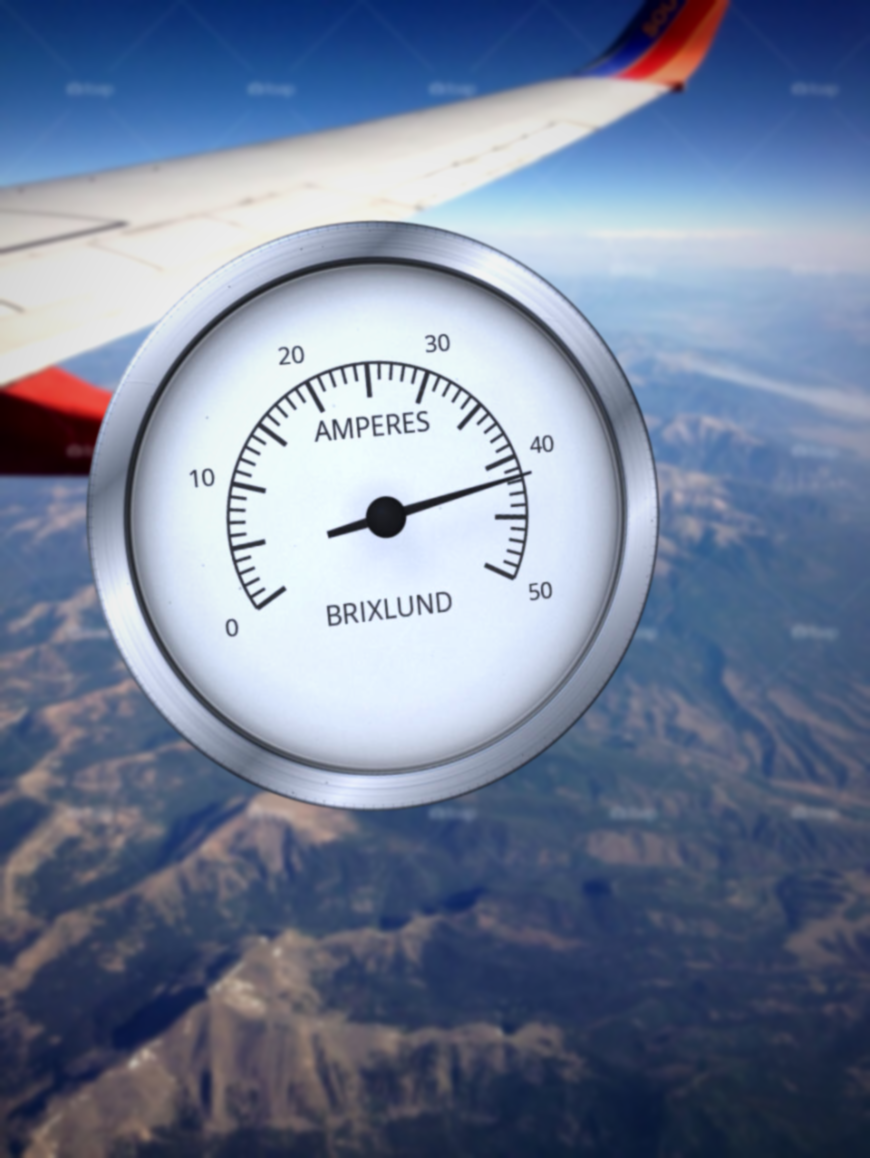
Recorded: 41.5 A
